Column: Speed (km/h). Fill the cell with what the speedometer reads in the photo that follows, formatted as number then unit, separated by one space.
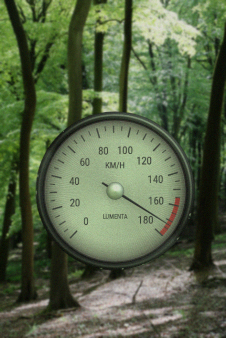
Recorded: 172.5 km/h
